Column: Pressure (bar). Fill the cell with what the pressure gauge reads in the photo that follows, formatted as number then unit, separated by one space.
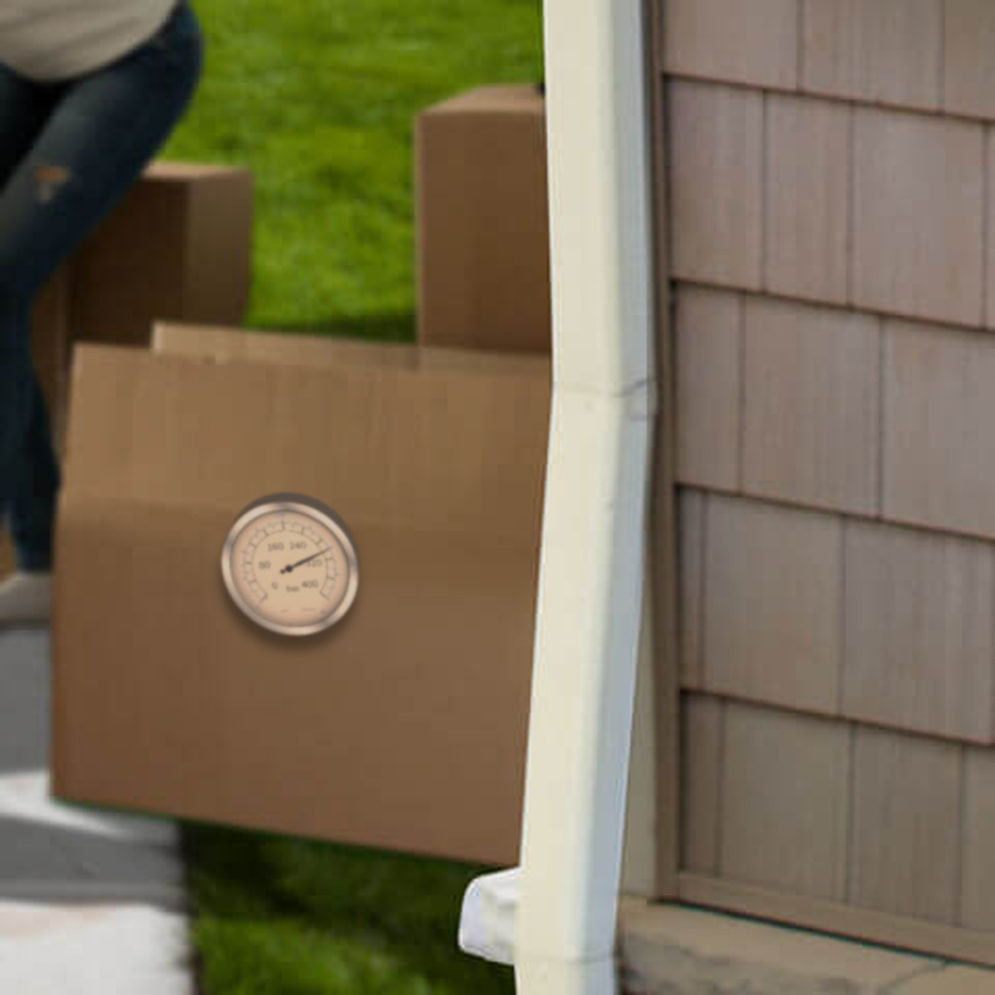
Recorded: 300 bar
